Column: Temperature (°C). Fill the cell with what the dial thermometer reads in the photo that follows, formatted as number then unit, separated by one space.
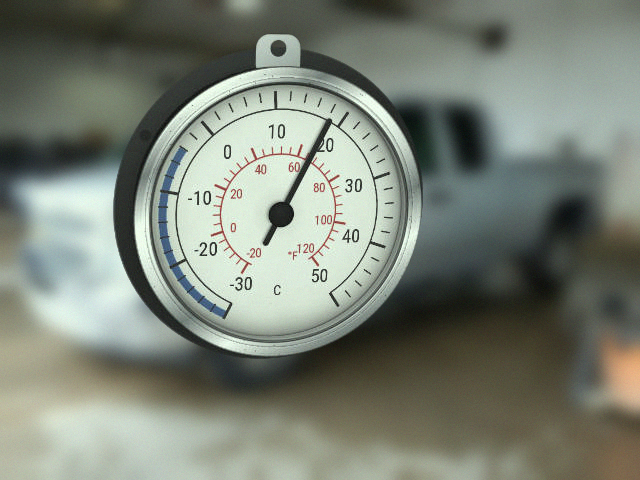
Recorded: 18 °C
